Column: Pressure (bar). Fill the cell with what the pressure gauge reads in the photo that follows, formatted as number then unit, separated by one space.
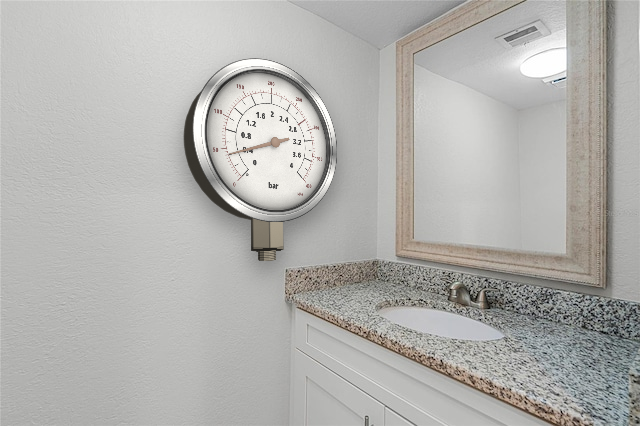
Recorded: 0.4 bar
